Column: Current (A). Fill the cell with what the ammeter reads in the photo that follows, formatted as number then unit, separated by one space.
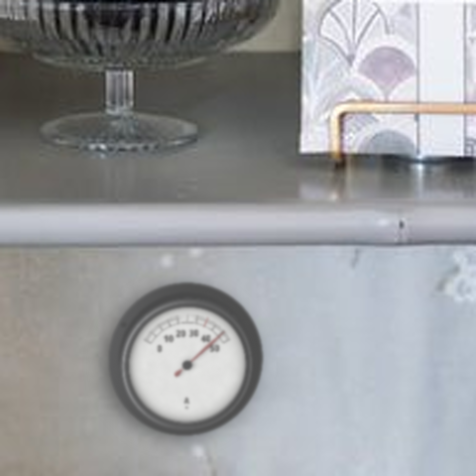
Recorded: 45 A
